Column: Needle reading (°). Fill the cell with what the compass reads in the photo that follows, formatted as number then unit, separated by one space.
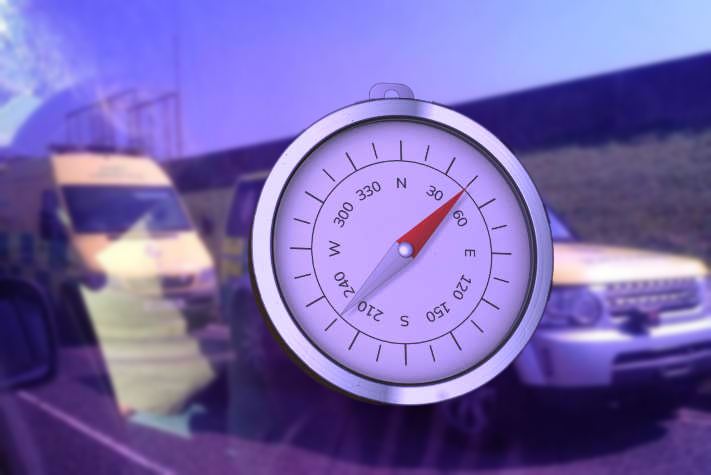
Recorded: 45 °
